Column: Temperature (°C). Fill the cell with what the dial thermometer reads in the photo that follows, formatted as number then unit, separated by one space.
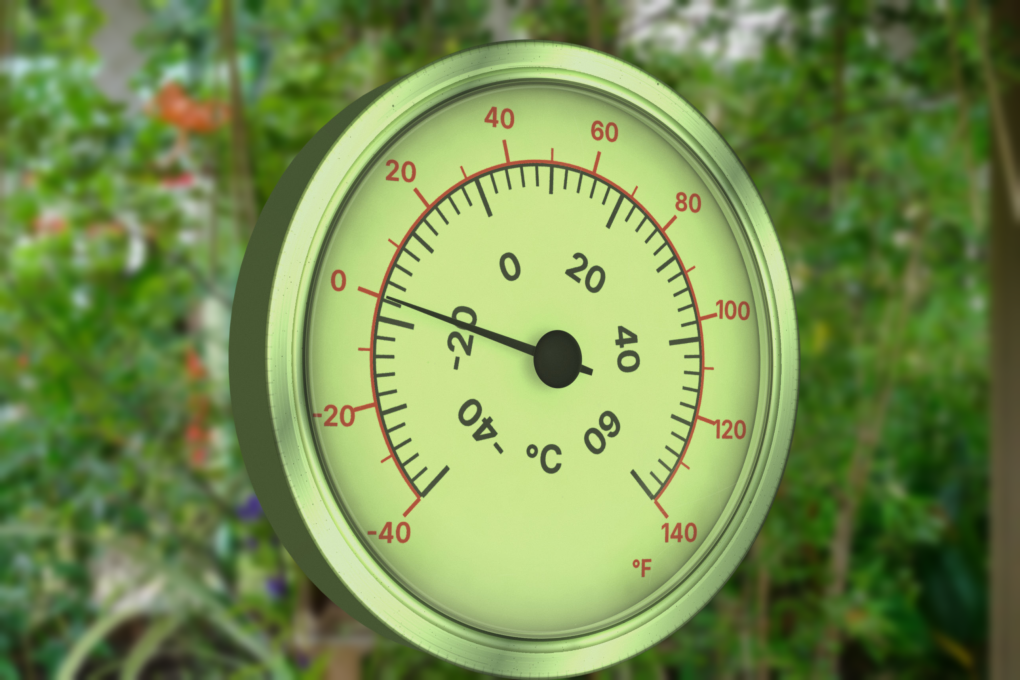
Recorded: -18 °C
